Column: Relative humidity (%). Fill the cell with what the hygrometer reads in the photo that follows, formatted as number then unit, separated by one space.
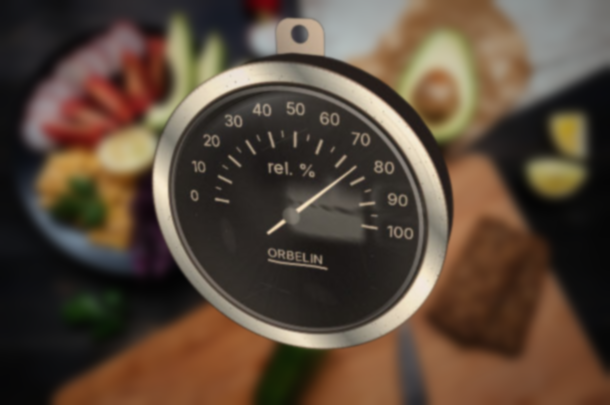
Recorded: 75 %
